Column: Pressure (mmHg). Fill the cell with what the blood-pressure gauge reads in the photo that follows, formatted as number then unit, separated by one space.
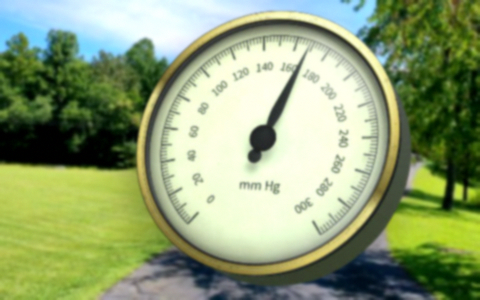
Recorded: 170 mmHg
